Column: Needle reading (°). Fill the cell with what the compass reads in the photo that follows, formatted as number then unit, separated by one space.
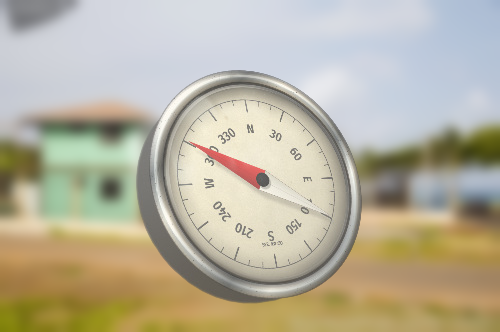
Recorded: 300 °
